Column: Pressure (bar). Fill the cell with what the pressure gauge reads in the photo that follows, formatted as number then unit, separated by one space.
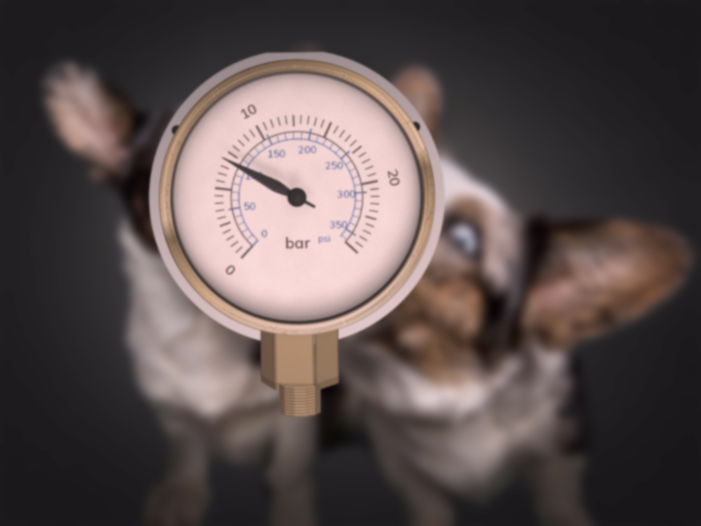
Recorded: 7 bar
